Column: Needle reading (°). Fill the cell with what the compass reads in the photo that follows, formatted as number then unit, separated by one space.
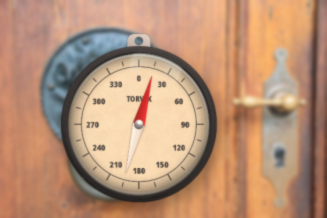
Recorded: 15 °
